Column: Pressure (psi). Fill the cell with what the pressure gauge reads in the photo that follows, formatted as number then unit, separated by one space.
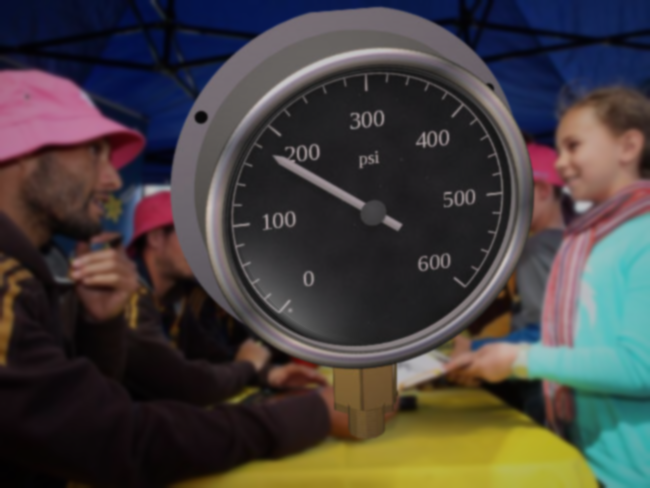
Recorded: 180 psi
